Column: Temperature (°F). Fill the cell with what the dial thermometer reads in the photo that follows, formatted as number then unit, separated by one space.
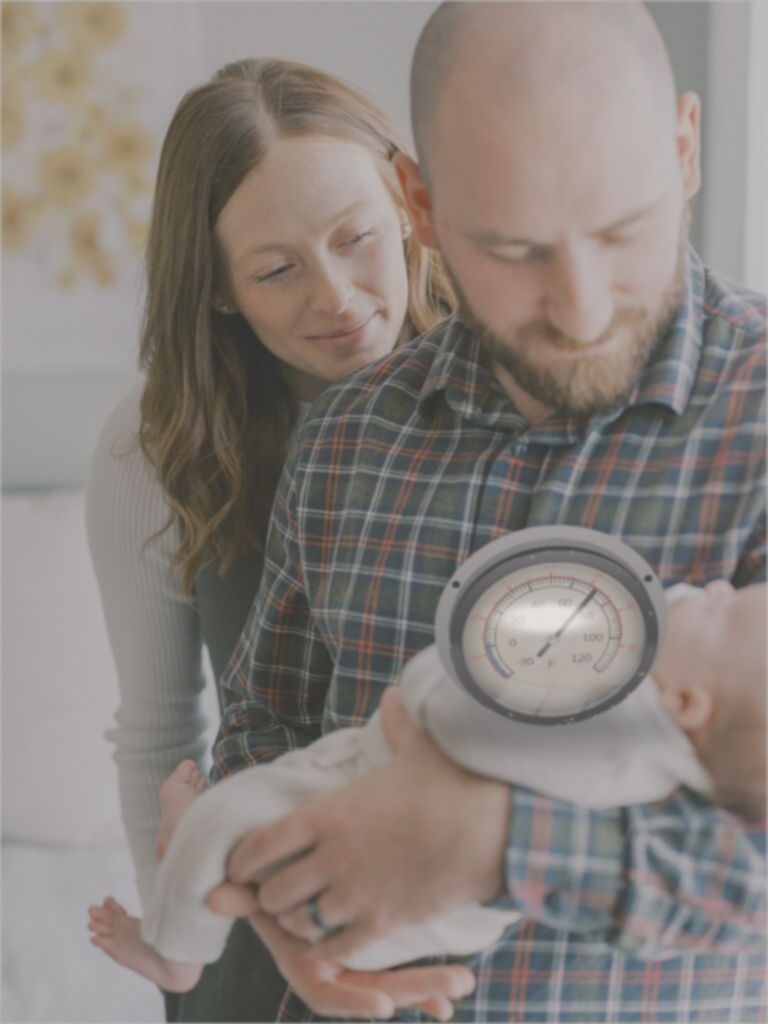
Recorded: 70 °F
